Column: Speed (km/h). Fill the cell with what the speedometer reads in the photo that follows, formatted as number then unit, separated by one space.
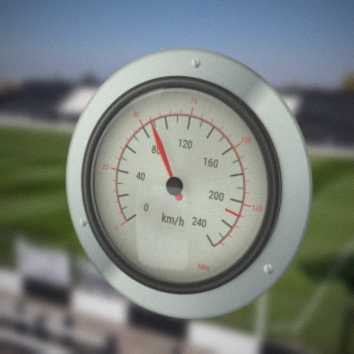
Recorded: 90 km/h
